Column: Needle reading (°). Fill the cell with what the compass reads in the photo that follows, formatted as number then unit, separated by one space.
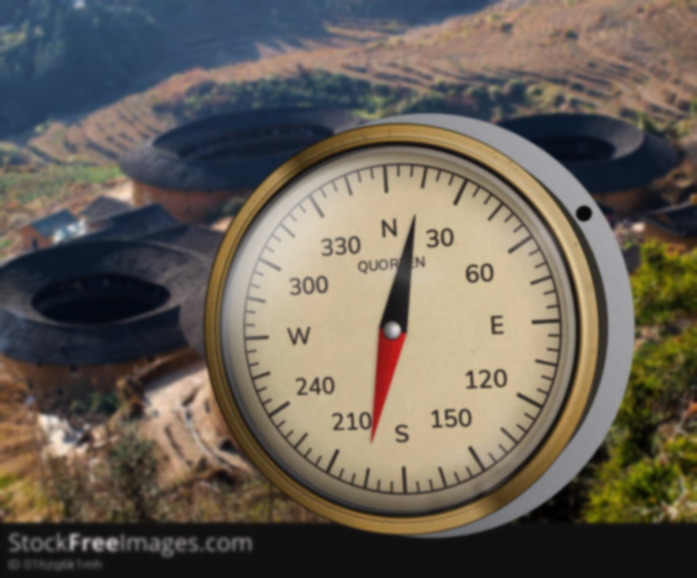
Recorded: 195 °
